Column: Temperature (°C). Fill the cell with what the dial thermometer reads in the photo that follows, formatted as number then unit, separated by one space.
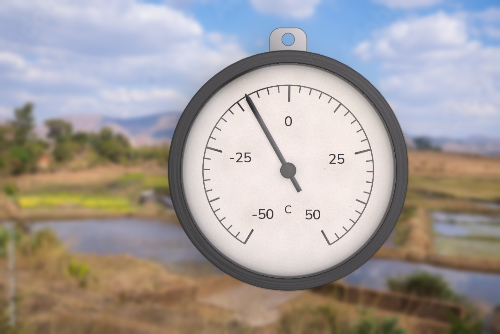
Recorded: -10 °C
